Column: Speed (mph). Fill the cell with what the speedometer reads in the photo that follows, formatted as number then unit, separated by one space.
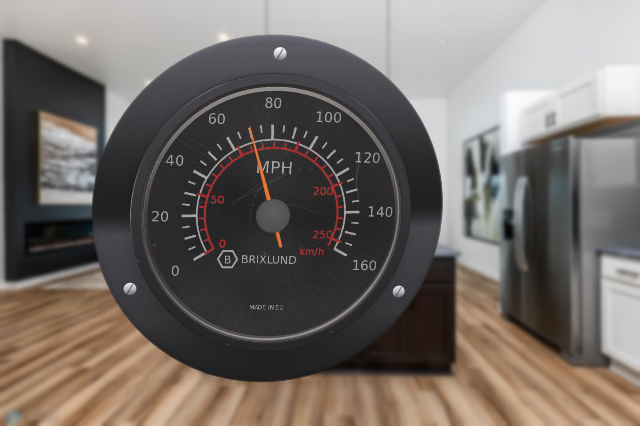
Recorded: 70 mph
